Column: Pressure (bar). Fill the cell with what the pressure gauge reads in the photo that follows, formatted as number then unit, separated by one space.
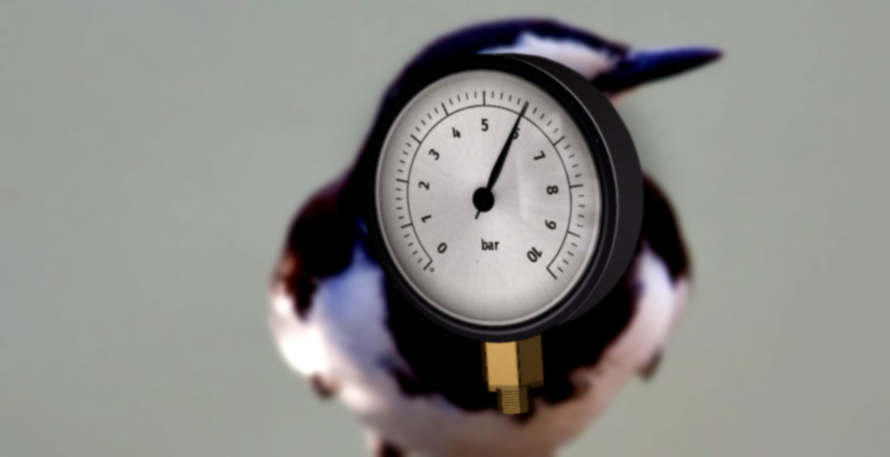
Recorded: 6 bar
